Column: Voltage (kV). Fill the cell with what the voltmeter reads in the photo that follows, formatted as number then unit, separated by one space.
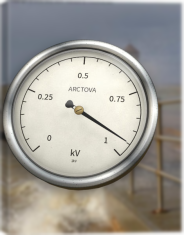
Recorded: 0.95 kV
